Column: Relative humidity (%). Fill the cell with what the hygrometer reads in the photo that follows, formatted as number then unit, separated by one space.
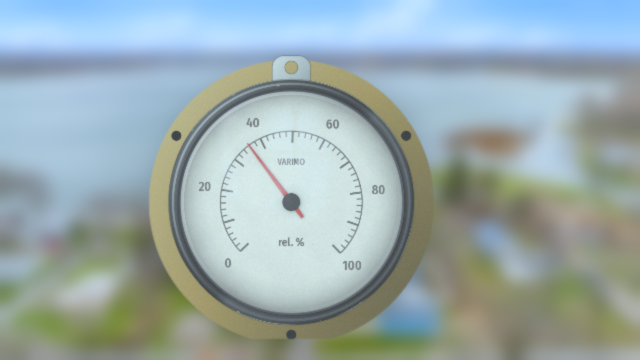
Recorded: 36 %
